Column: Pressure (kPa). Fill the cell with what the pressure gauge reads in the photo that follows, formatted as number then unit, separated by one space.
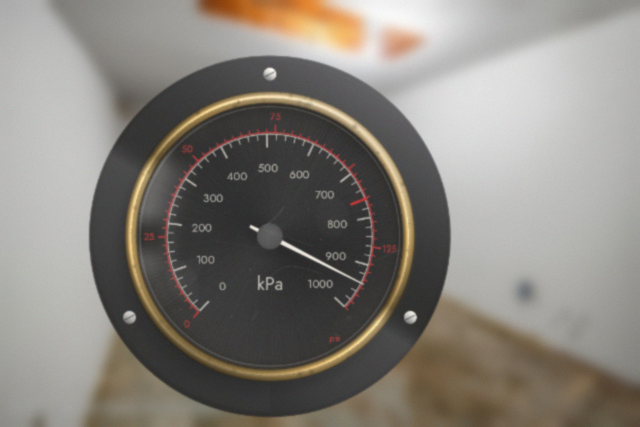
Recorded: 940 kPa
